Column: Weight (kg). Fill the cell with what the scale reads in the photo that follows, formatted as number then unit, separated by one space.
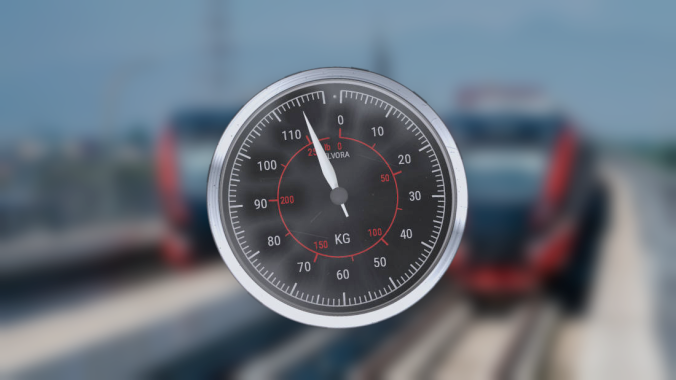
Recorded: 115 kg
